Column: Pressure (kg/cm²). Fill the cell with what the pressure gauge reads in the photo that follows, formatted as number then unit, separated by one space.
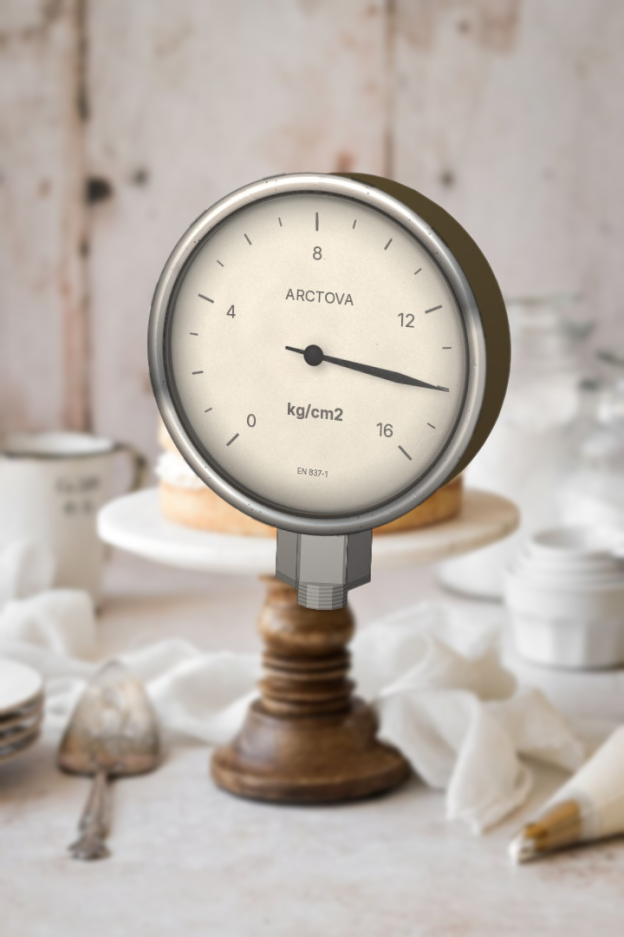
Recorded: 14 kg/cm²
